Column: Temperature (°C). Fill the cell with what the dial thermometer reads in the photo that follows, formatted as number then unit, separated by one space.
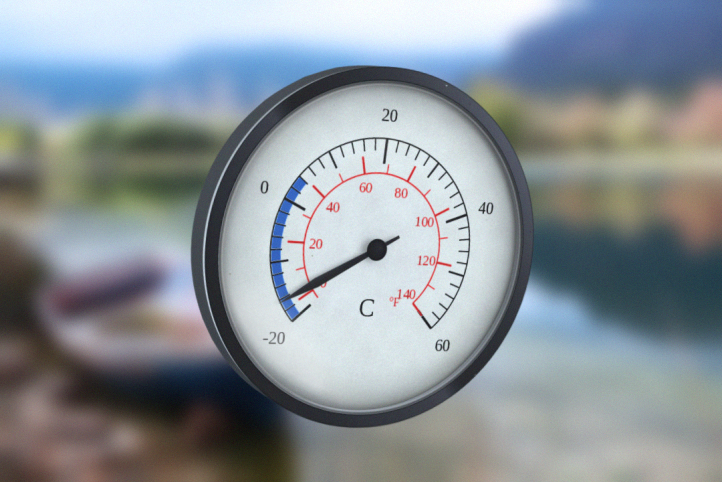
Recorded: -16 °C
